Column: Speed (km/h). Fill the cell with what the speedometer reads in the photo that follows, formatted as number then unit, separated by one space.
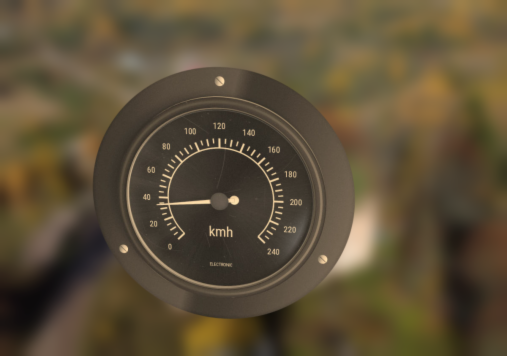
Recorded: 35 km/h
